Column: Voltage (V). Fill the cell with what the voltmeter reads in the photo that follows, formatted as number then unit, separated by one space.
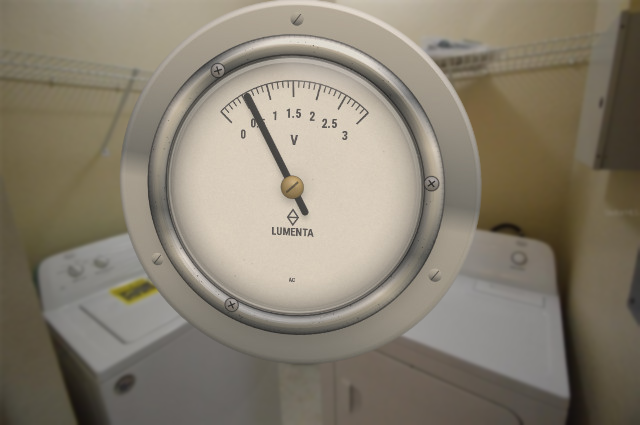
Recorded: 0.6 V
